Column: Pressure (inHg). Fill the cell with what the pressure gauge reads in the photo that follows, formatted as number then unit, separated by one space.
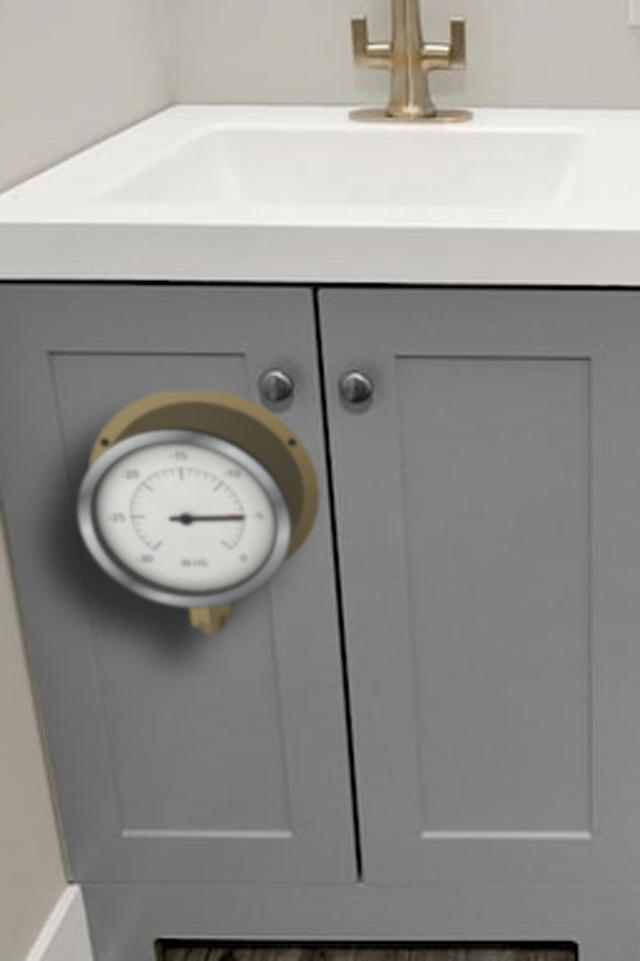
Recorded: -5 inHg
